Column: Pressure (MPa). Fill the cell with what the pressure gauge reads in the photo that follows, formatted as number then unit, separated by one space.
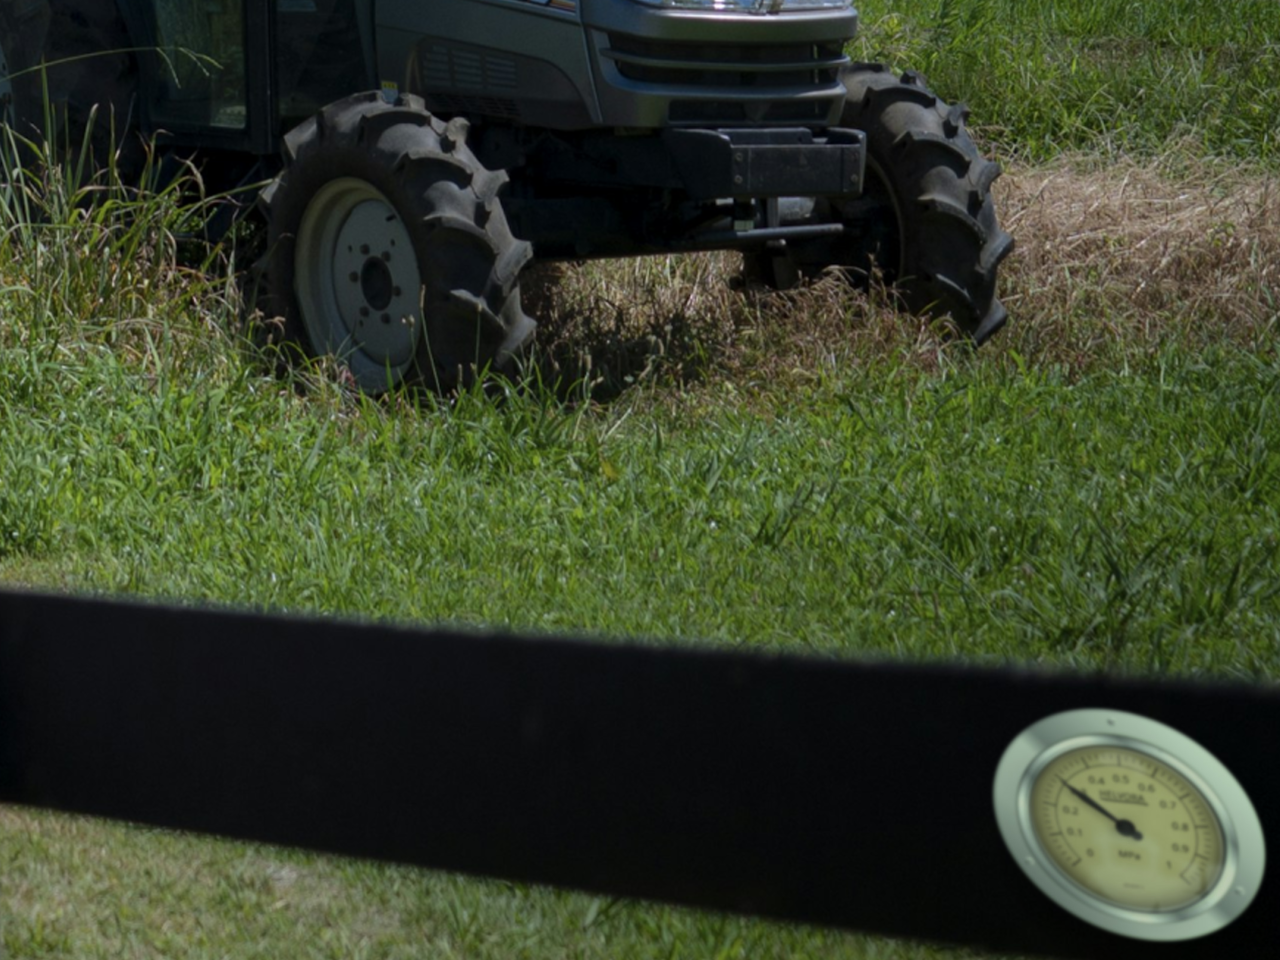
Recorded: 0.3 MPa
